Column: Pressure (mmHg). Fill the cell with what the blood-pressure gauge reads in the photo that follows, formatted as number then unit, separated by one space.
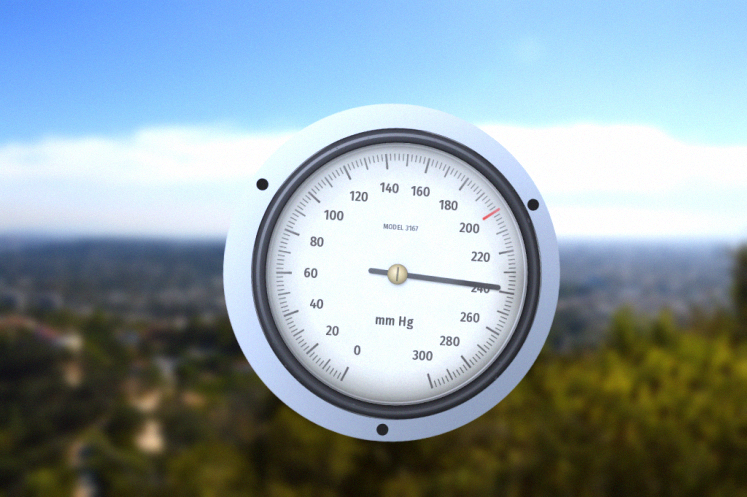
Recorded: 238 mmHg
